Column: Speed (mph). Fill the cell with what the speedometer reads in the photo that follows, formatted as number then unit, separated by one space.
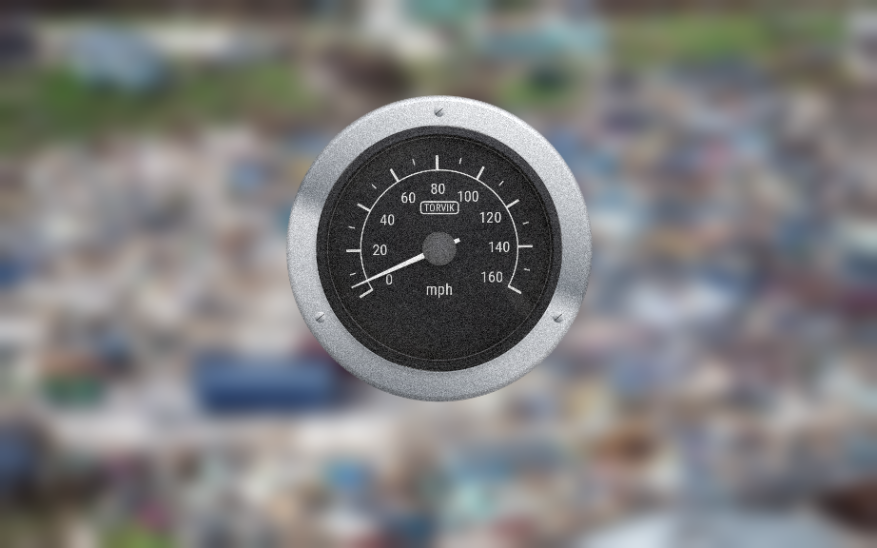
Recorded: 5 mph
